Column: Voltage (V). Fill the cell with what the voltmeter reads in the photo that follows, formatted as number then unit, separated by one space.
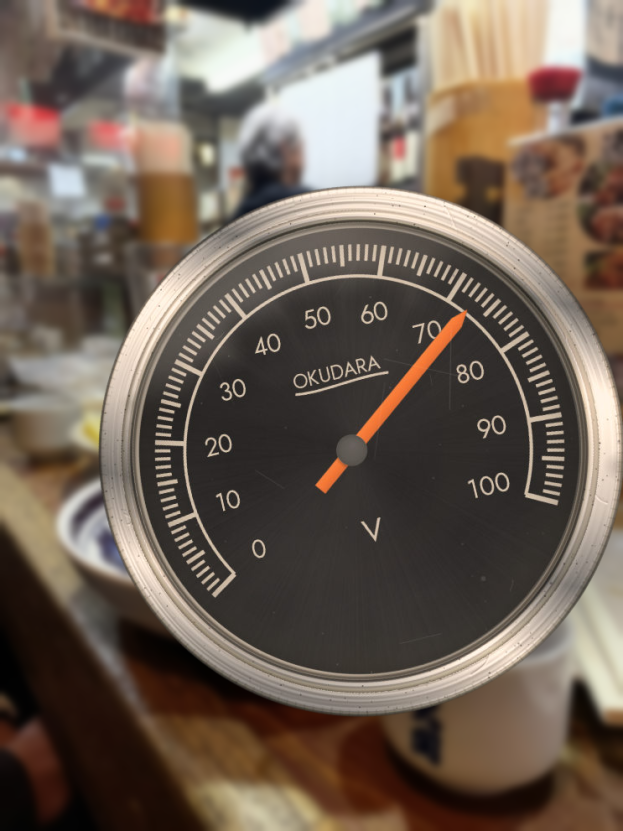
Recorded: 73 V
